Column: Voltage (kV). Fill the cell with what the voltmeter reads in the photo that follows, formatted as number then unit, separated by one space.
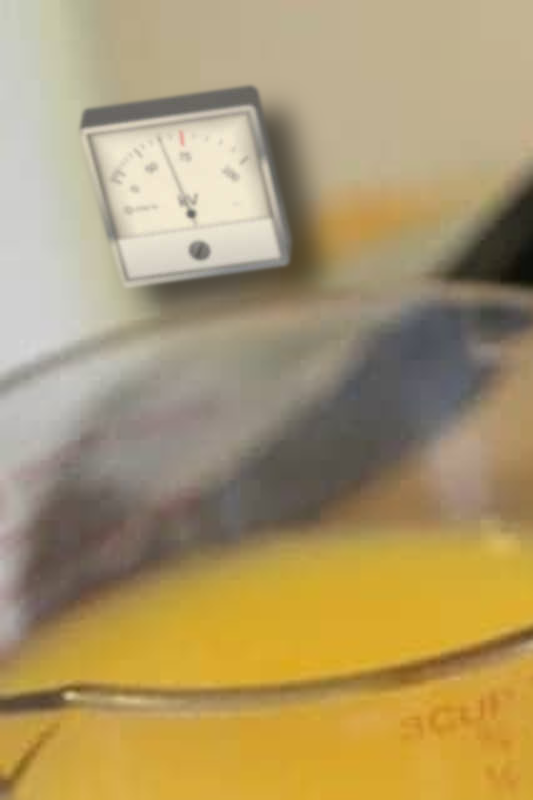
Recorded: 65 kV
